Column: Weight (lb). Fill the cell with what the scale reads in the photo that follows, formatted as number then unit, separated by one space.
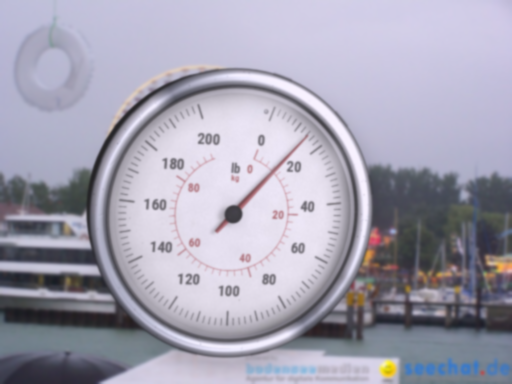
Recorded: 14 lb
